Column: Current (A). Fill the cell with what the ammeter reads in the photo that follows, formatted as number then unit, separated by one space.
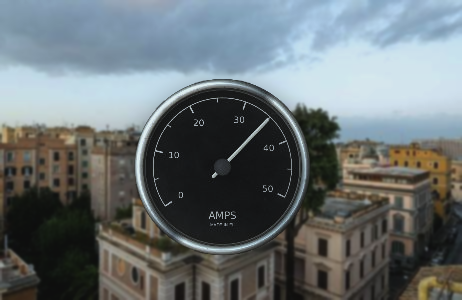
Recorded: 35 A
